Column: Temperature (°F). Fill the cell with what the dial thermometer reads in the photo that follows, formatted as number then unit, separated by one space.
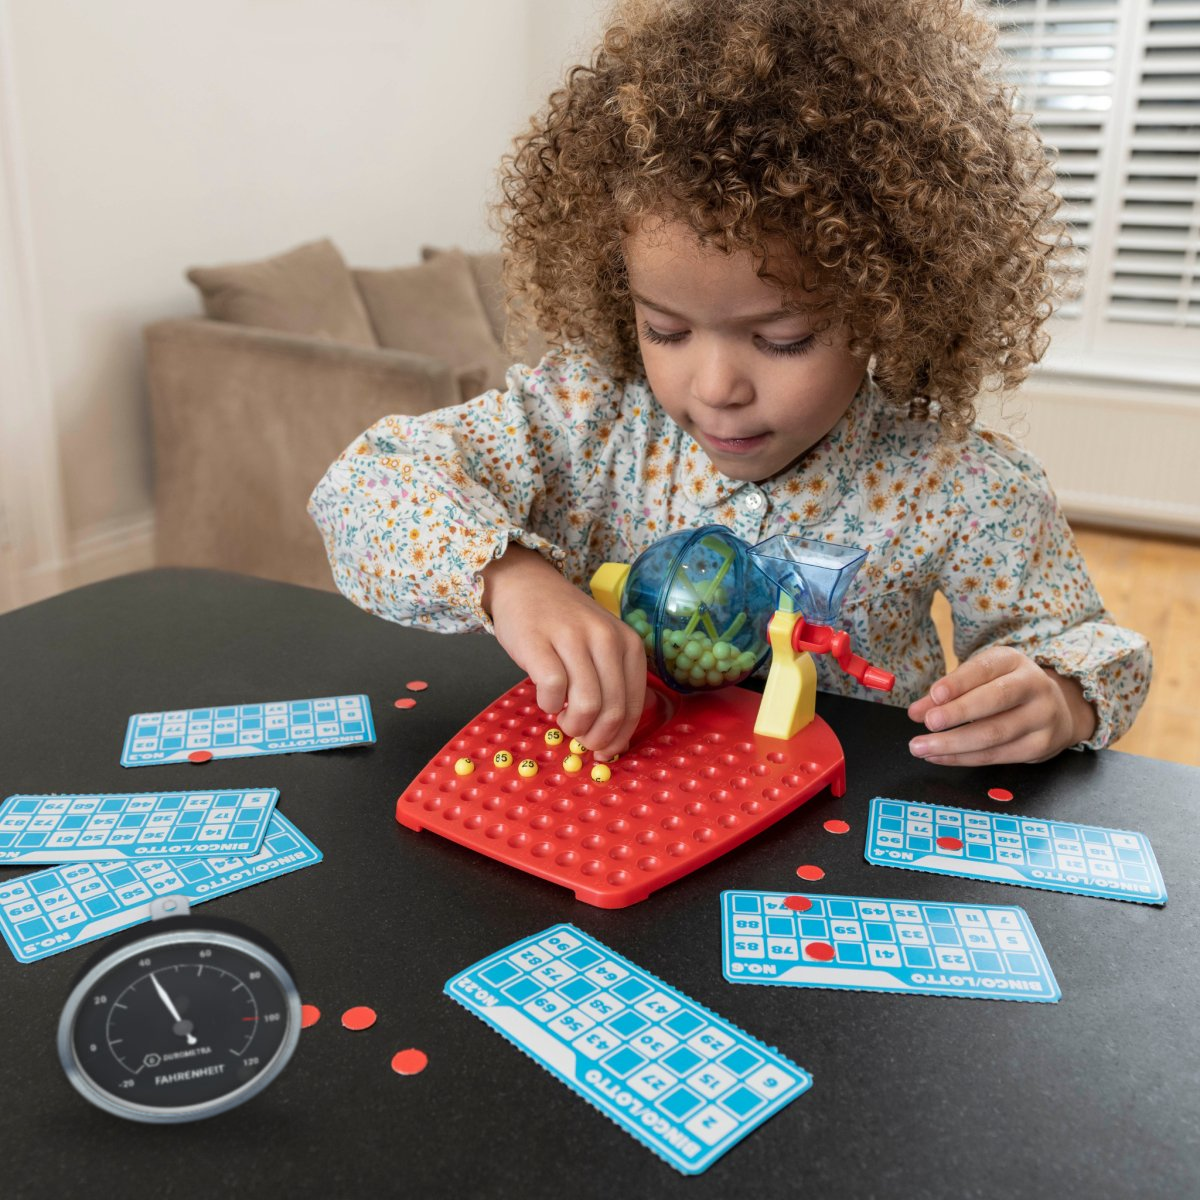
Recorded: 40 °F
